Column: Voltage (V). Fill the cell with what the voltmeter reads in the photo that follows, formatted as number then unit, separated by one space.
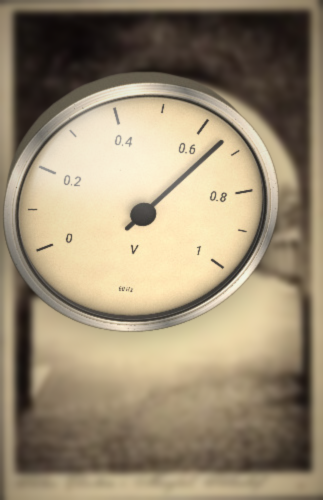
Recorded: 0.65 V
